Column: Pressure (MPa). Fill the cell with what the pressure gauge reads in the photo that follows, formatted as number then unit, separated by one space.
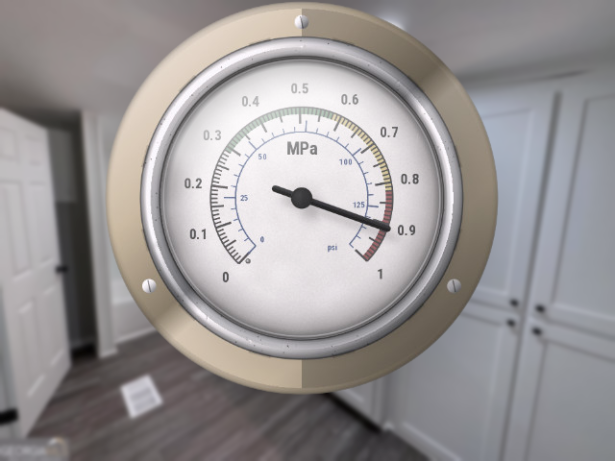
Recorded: 0.91 MPa
